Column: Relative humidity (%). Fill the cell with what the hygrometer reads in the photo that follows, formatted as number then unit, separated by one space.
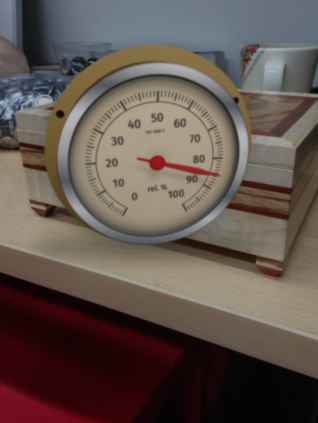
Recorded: 85 %
